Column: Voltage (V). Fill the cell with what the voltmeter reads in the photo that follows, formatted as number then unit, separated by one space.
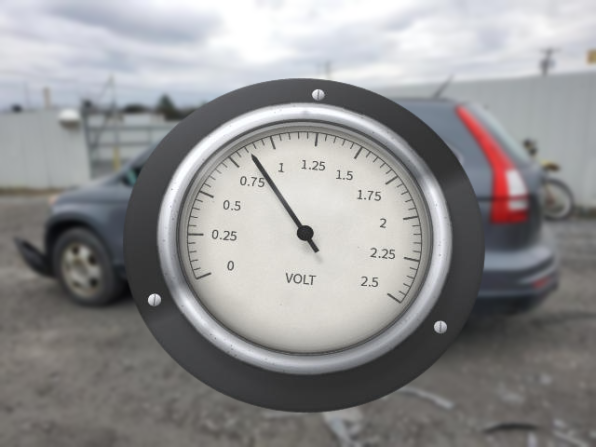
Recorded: 0.85 V
